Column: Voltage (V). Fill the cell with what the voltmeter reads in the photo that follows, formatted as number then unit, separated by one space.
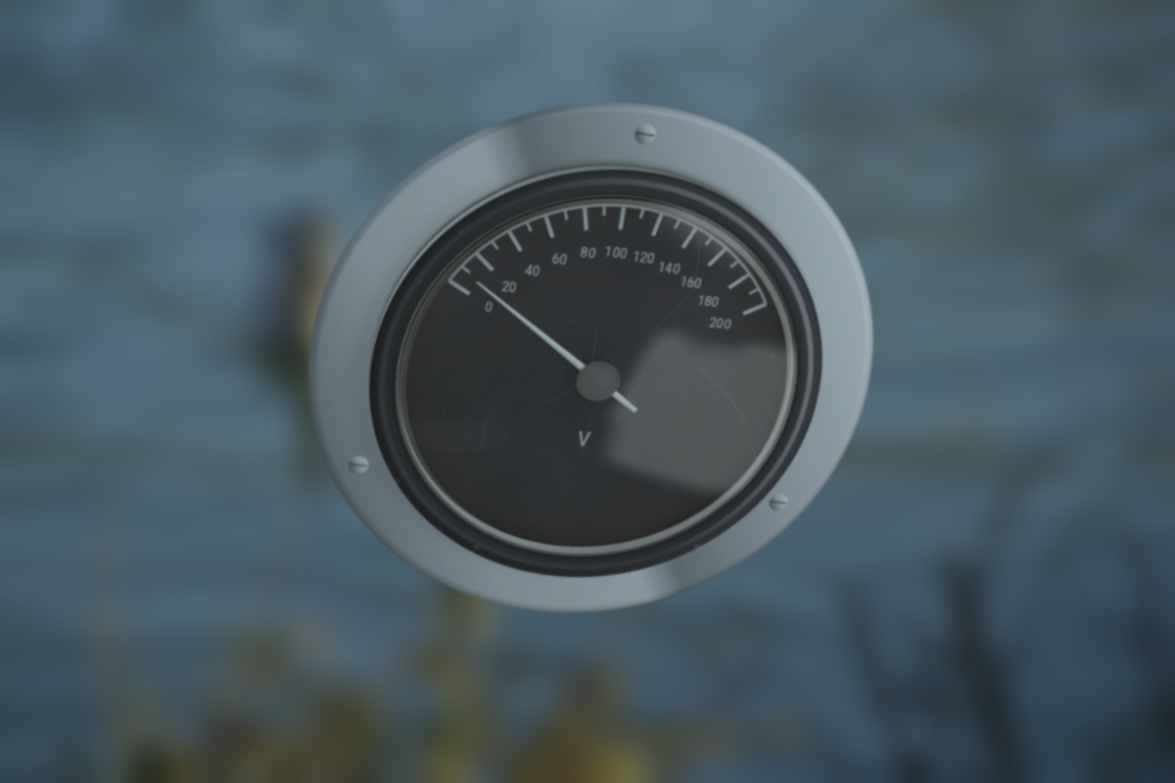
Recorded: 10 V
